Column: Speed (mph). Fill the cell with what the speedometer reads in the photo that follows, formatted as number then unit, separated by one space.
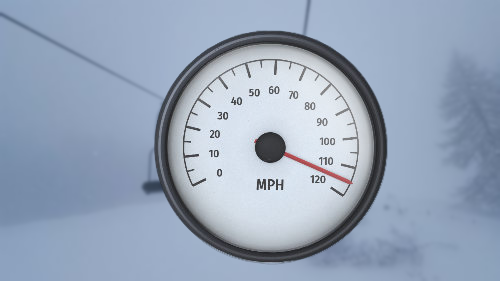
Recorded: 115 mph
